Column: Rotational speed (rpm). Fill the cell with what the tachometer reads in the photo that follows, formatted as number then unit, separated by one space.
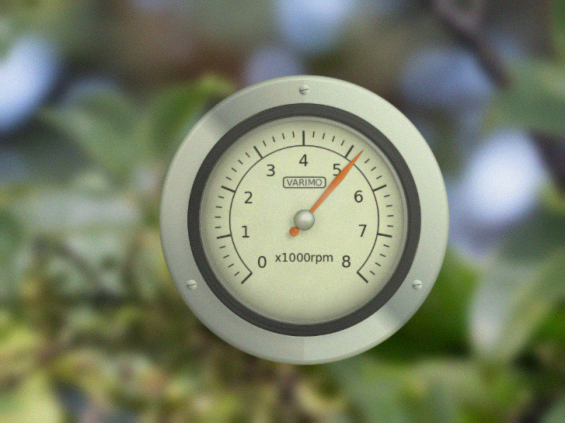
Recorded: 5200 rpm
